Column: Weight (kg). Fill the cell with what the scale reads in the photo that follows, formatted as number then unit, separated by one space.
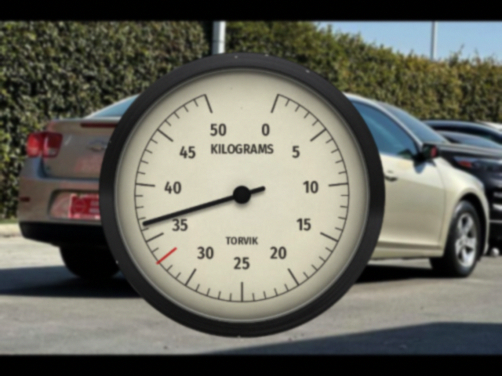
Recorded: 36.5 kg
